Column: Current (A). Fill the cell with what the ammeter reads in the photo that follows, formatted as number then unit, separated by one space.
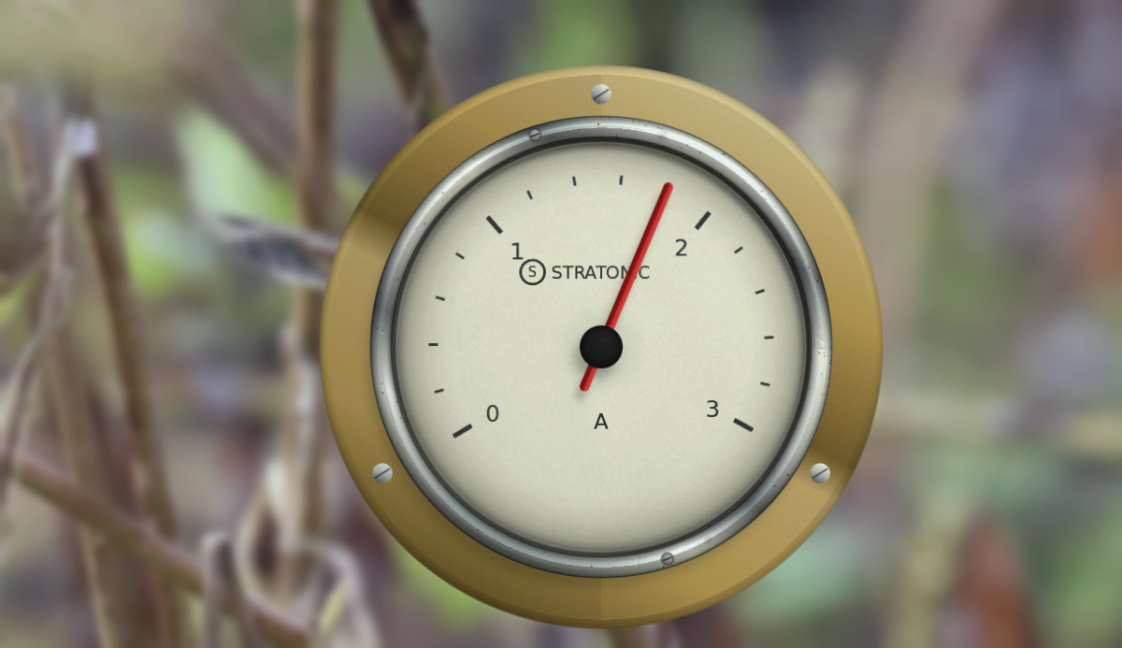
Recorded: 1.8 A
